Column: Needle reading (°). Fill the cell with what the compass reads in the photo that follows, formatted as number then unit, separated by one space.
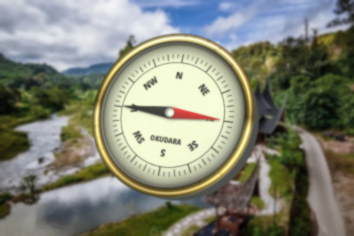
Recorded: 90 °
